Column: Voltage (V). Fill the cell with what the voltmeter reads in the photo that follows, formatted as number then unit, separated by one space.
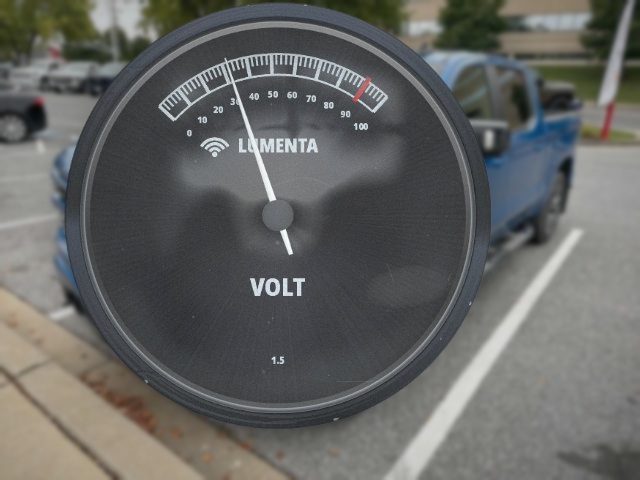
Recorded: 32 V
